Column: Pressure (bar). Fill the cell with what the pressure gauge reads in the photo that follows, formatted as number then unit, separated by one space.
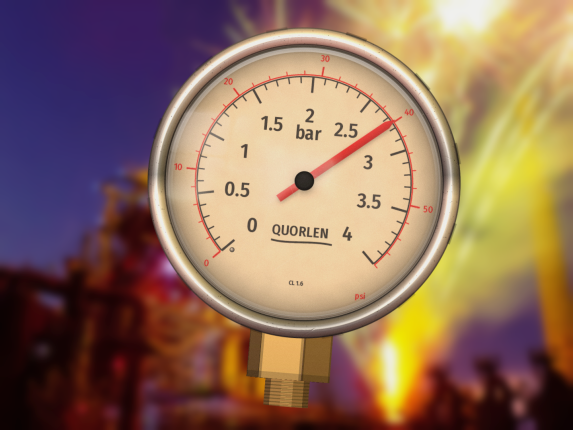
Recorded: 2.75 bar
